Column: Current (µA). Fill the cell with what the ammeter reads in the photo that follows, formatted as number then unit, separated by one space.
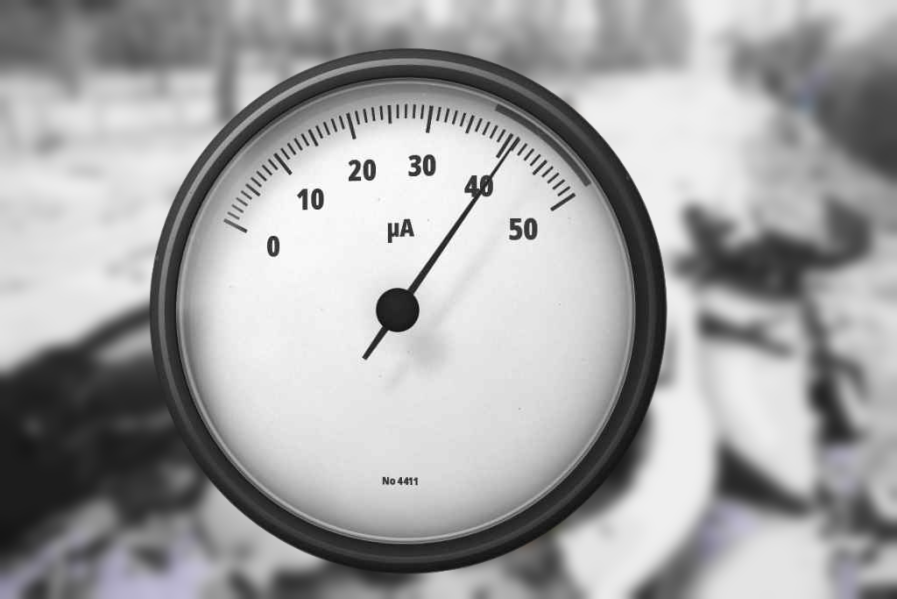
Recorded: 41 µA
